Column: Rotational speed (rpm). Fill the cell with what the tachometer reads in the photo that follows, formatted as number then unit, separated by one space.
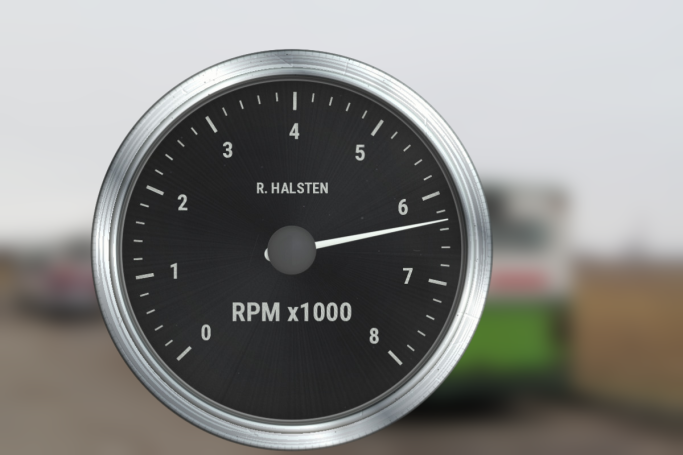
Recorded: 6300 rpm
